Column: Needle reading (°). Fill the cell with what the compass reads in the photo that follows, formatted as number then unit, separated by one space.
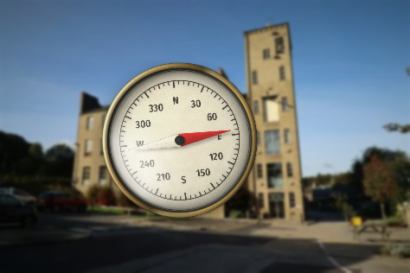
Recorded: 85 °
